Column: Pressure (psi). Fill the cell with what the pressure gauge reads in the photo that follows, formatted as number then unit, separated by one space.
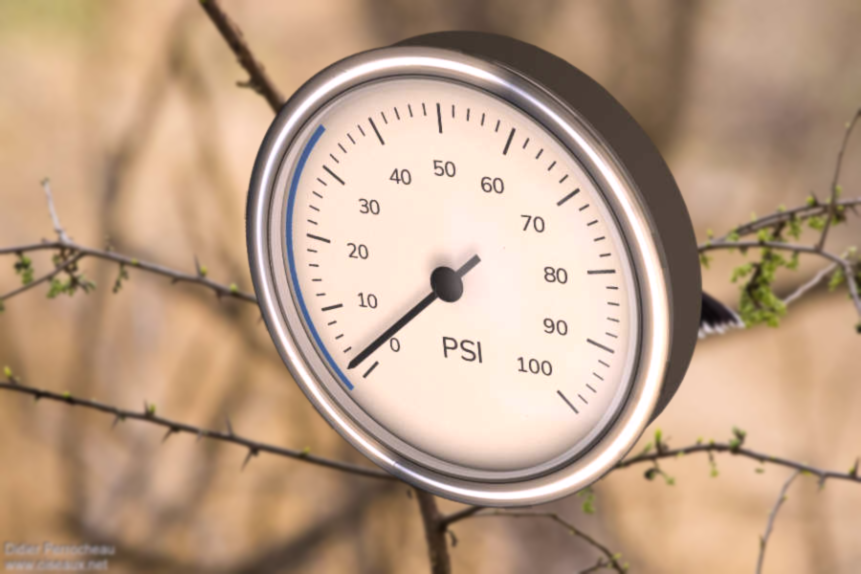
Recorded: 2 psi
